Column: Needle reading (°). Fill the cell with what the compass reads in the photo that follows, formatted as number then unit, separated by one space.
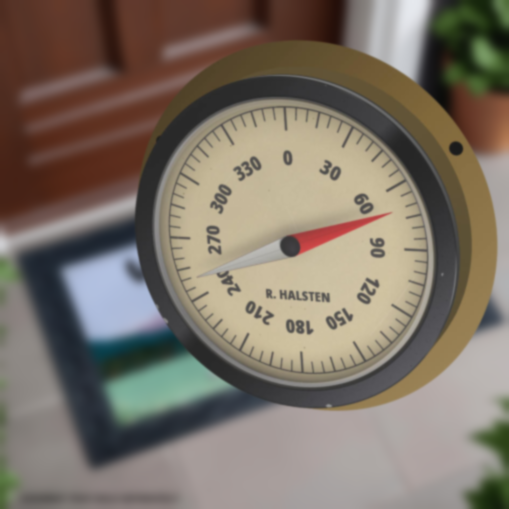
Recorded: 70 °
